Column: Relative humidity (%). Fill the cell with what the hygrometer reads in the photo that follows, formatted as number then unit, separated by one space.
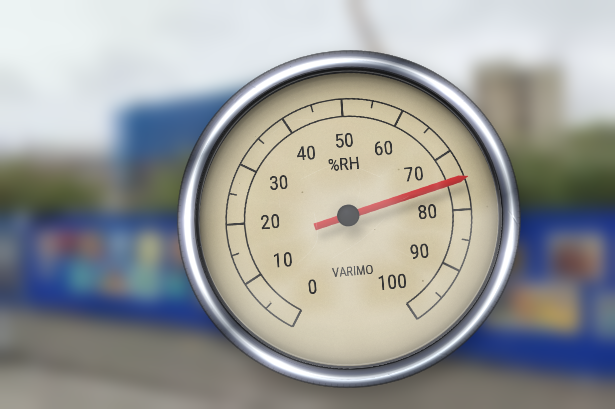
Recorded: 75 %
